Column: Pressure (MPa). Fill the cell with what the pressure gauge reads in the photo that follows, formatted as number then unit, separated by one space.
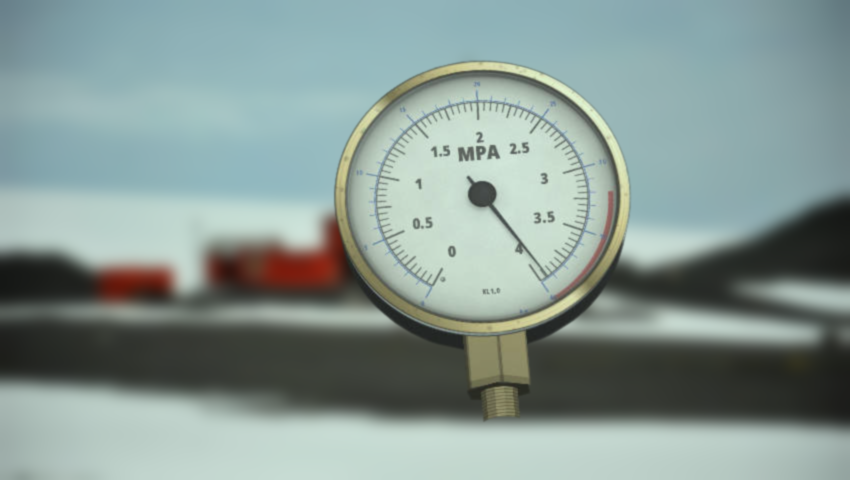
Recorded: 3.95 MPa
